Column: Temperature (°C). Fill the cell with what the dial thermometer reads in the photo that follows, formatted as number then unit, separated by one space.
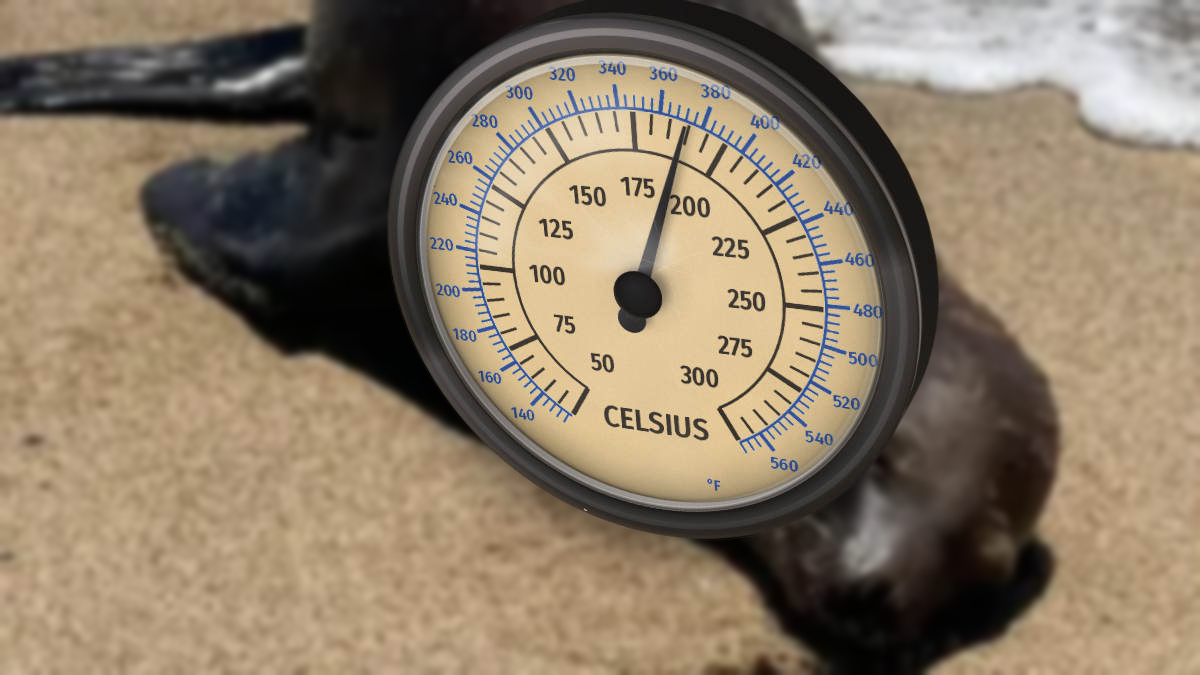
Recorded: 190 °C
